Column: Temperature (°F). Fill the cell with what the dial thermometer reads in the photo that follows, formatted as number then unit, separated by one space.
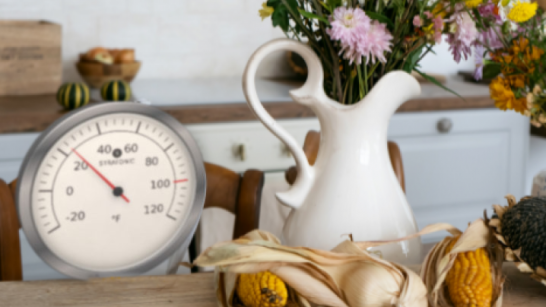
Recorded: 24 °F
